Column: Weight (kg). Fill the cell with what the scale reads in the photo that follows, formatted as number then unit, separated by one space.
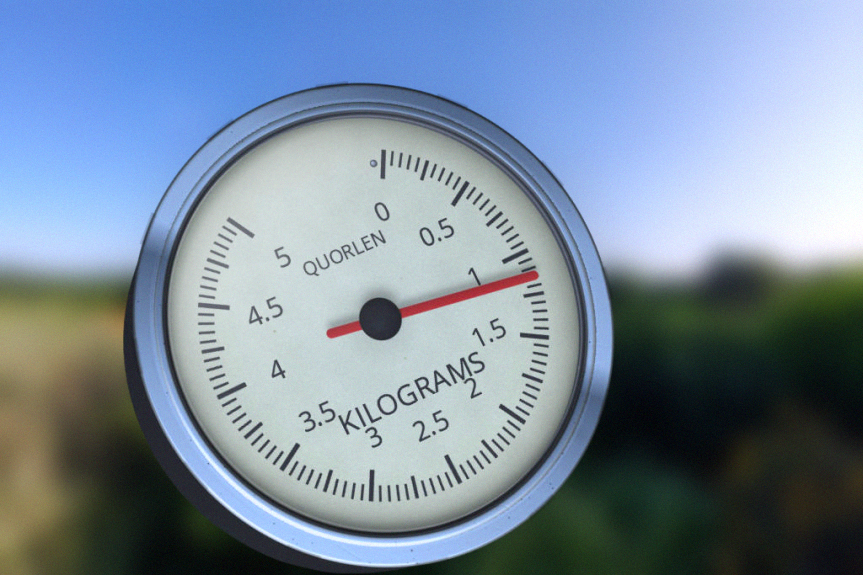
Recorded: 1.15 kg
